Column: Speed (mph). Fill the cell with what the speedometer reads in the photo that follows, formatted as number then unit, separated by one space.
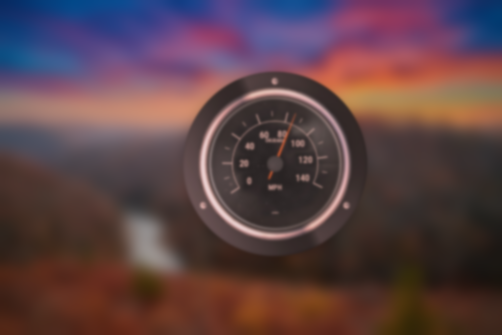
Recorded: 85 mph
